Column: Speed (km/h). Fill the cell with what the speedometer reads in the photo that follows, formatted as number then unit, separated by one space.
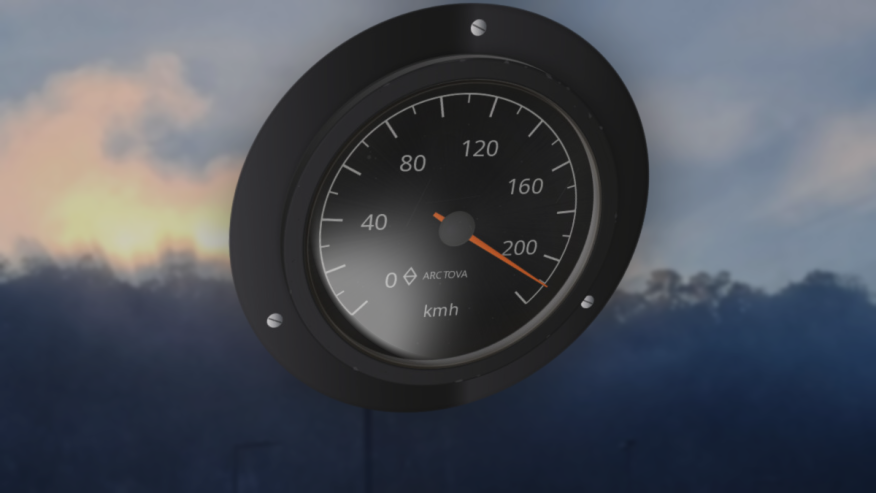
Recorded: 210 km/h
